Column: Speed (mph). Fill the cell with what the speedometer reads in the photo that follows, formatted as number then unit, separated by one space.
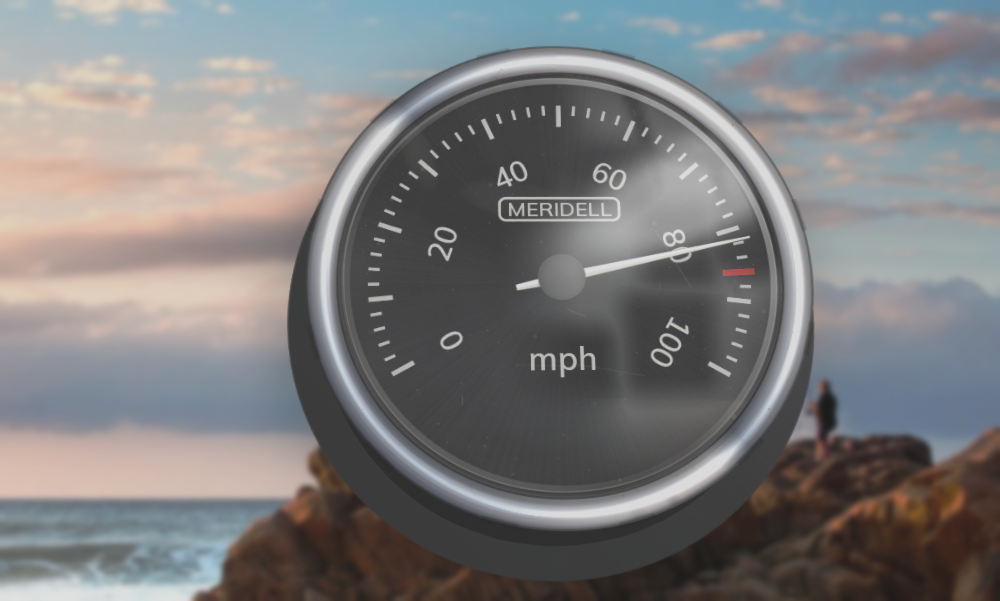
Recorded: 82 mph
